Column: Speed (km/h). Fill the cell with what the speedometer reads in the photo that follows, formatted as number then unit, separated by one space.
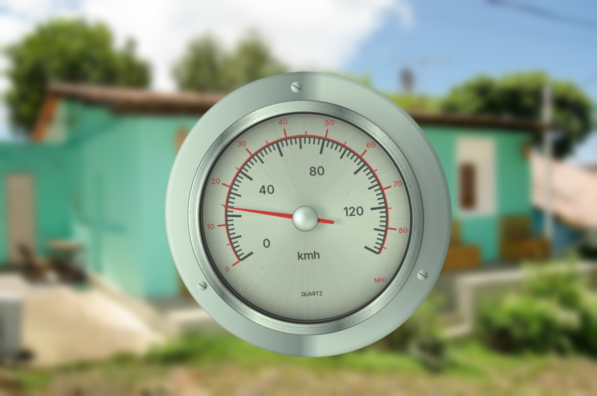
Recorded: 24 km/h
